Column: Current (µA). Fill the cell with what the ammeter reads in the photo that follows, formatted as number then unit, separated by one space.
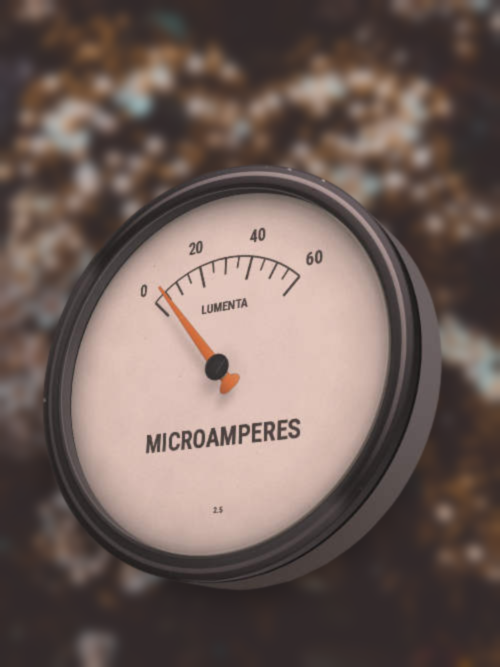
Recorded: 5 µA
